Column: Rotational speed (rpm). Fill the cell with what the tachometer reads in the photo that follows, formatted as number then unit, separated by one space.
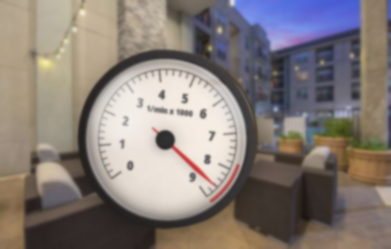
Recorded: 8600 rpm
